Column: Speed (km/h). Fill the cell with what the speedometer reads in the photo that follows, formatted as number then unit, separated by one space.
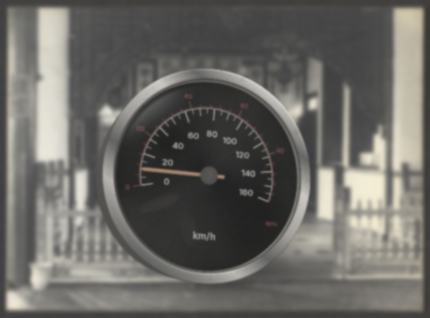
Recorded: 10 km/h
